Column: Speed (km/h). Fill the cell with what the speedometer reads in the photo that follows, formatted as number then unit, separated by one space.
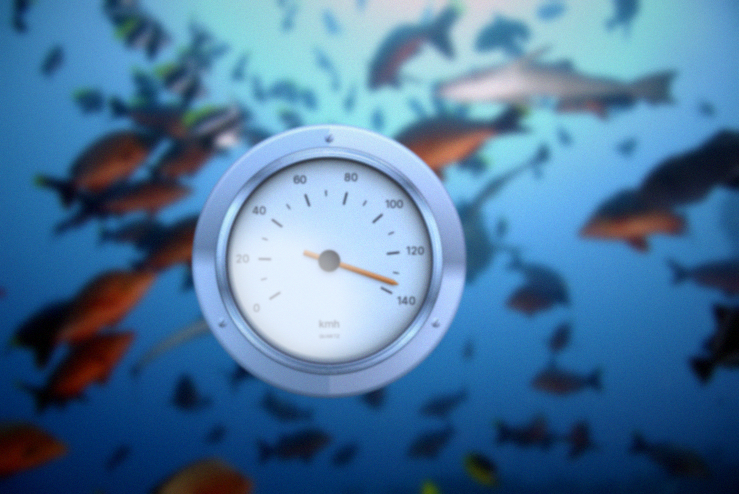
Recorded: 135 km/h
